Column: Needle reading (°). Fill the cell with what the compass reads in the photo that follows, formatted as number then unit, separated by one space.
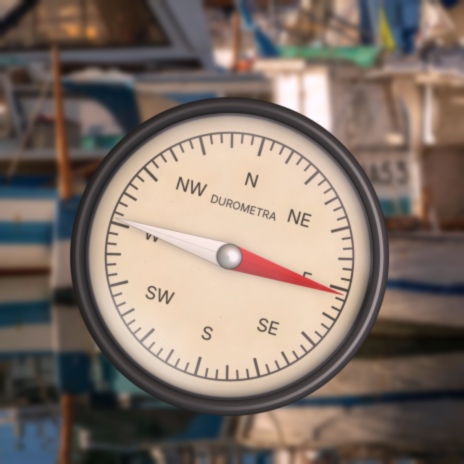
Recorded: 92.5 °
